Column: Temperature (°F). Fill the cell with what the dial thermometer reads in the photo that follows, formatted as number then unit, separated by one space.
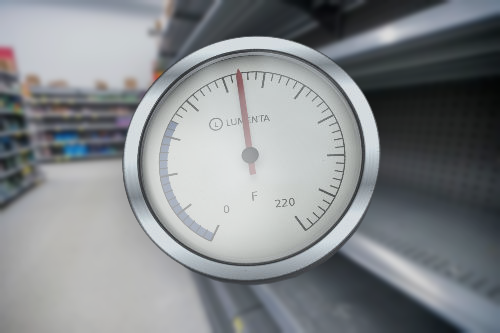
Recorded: 108 °F
